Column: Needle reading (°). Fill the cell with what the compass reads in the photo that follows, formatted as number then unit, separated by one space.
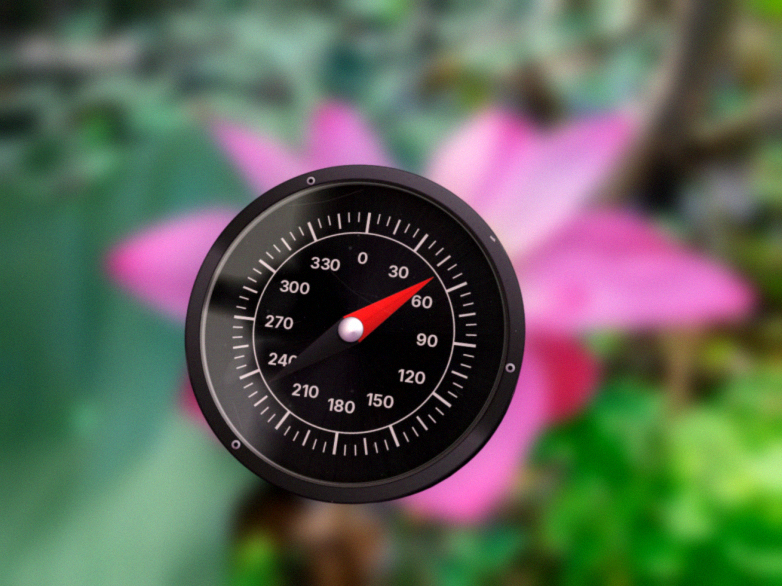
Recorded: 50 °
